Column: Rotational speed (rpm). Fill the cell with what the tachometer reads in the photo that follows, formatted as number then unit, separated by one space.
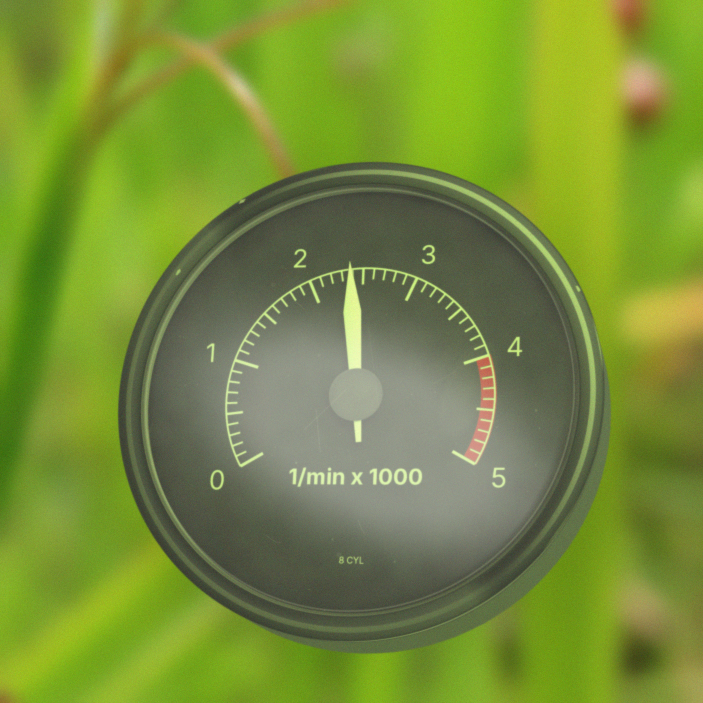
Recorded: 2400 rpm
